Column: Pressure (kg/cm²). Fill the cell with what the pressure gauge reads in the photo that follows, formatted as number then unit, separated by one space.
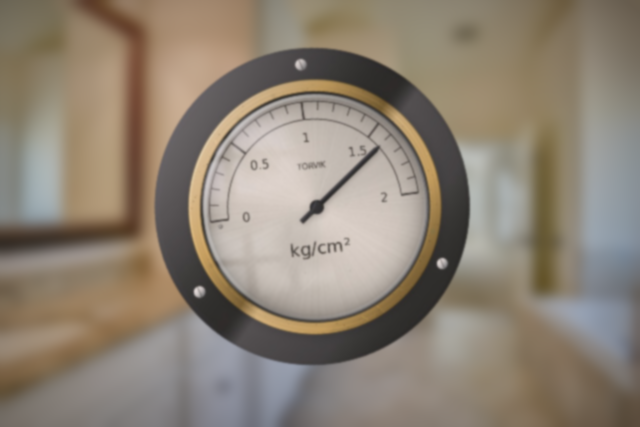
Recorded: 1.6 kg/cm²
